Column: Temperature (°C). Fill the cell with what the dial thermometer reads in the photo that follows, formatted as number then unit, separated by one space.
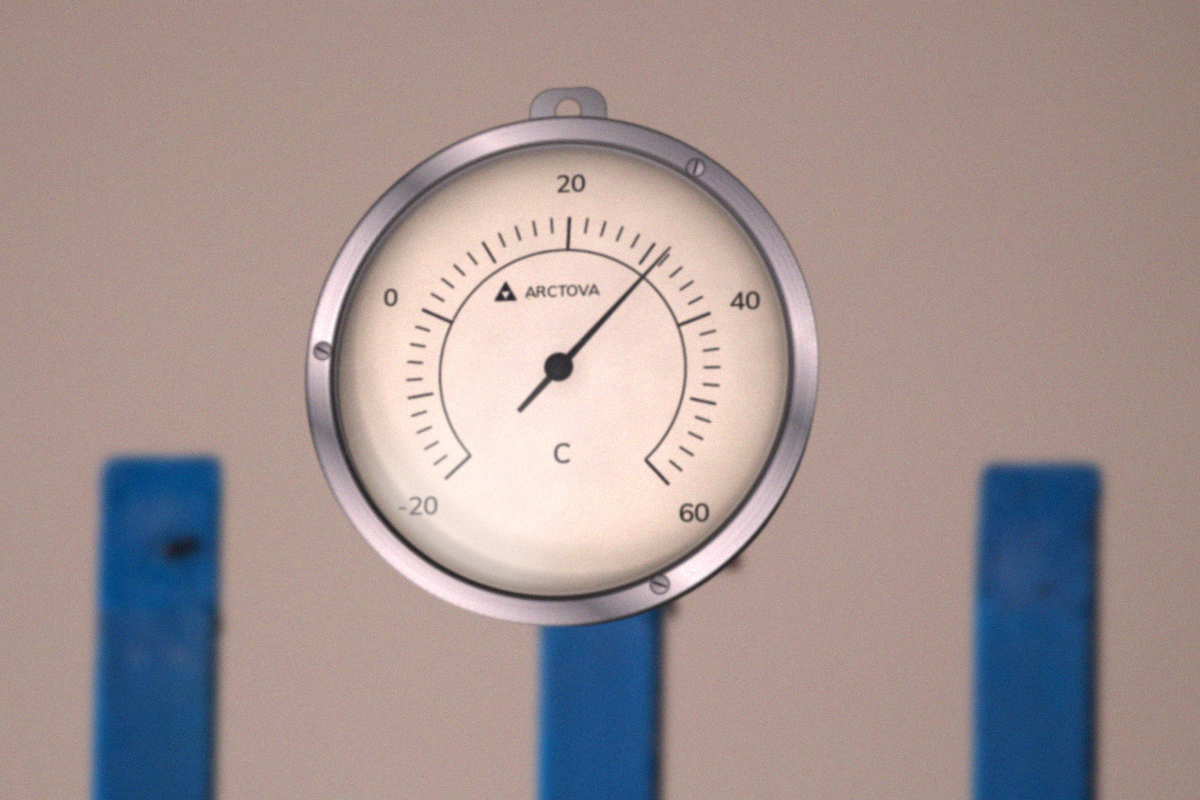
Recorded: 32 °C
